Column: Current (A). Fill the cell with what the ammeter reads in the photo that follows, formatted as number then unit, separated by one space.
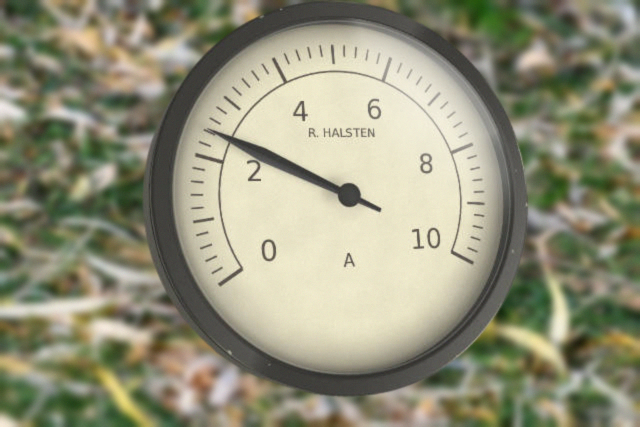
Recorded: 2.4 A
